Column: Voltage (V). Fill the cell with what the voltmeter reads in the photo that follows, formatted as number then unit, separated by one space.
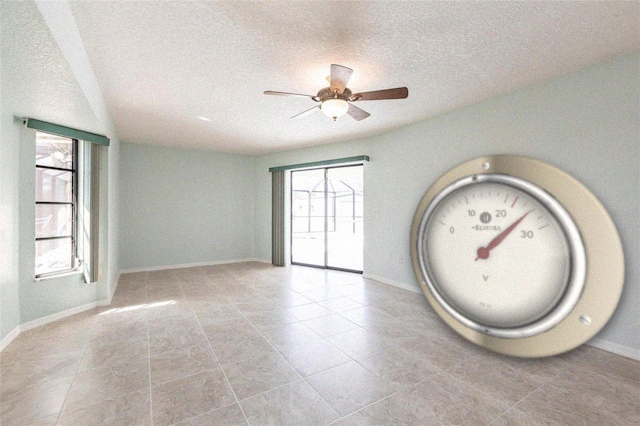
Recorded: 26 V
